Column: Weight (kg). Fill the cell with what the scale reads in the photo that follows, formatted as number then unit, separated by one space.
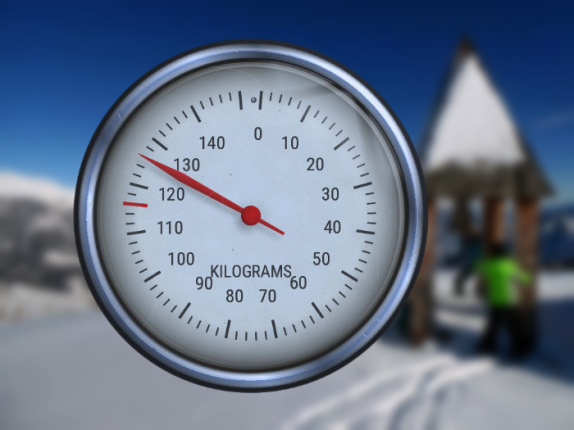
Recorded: 126 kg
